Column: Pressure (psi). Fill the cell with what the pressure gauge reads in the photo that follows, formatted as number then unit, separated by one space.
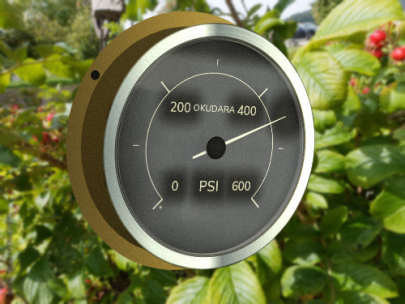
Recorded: 450 psi
